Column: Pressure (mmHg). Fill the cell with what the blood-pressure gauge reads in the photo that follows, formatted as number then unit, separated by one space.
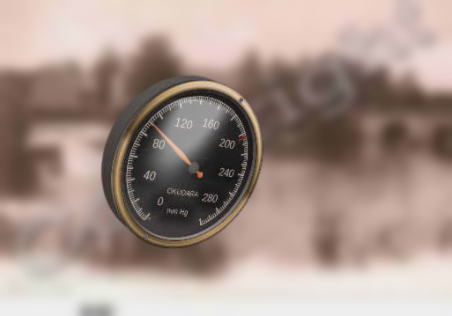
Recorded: 90 mmHg
